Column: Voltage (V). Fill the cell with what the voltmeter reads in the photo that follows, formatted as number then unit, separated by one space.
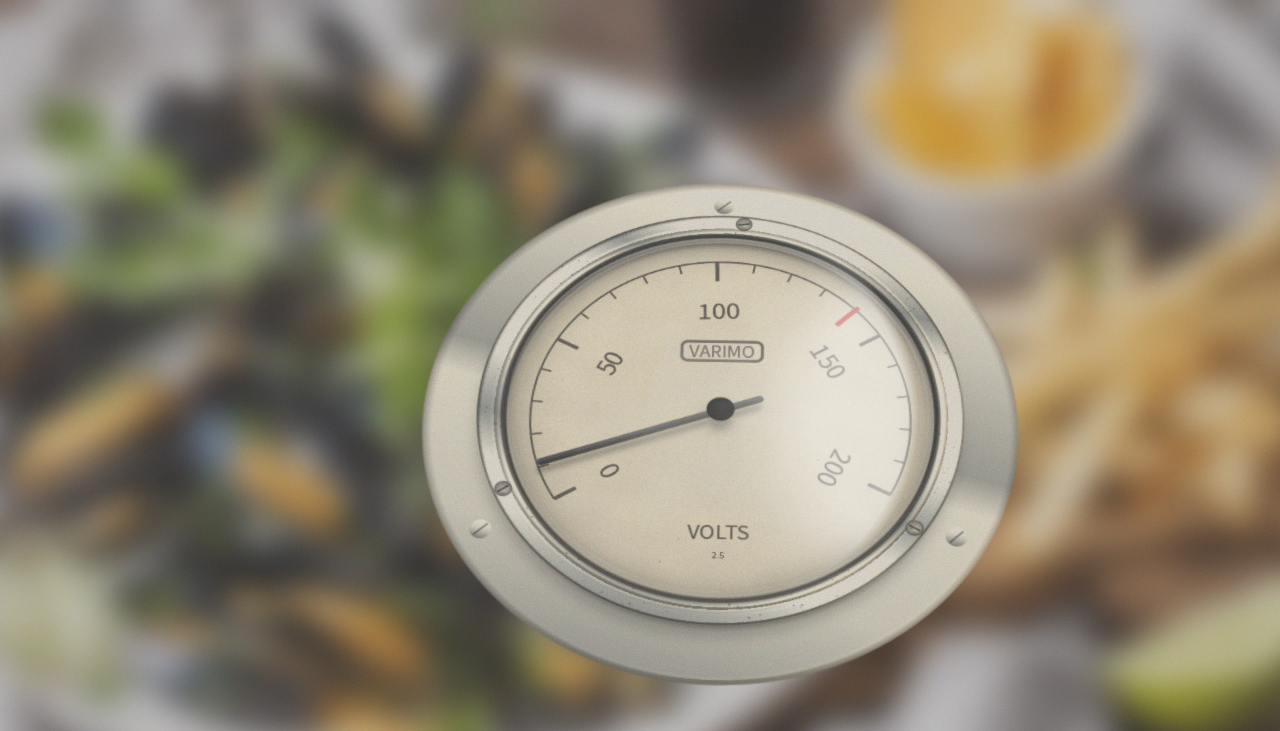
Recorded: 10 V
